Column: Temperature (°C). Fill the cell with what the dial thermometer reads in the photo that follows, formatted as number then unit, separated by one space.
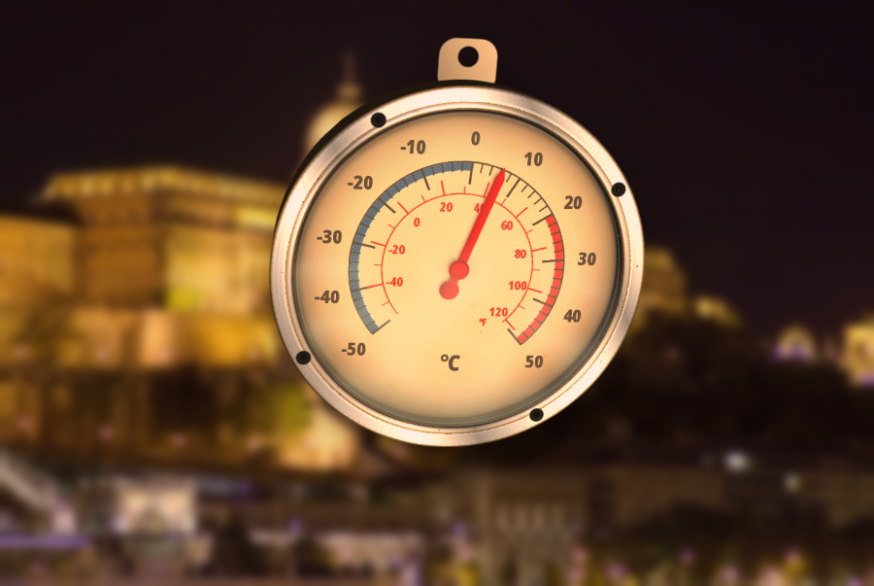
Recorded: 6 °C
